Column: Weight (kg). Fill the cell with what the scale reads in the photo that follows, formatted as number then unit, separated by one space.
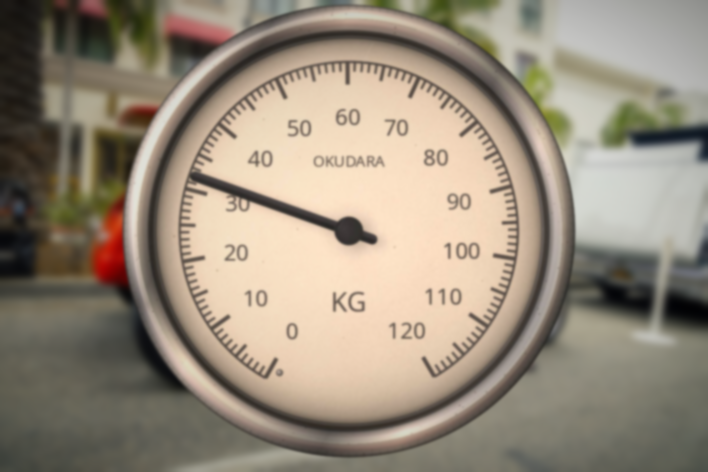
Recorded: 32 kg
